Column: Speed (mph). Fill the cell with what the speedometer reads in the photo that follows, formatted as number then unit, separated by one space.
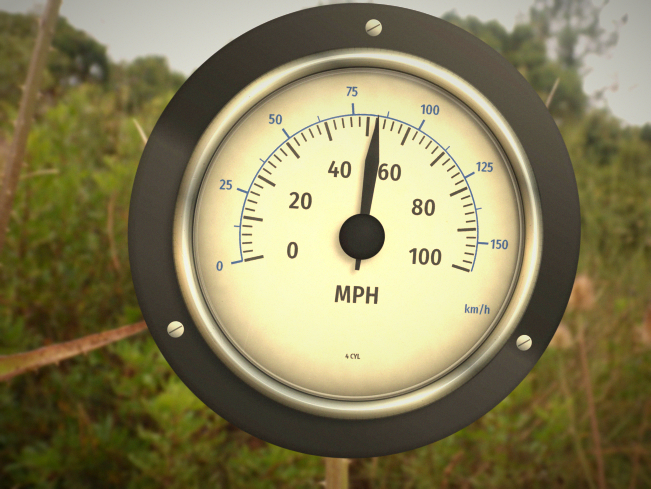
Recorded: 52 mph
